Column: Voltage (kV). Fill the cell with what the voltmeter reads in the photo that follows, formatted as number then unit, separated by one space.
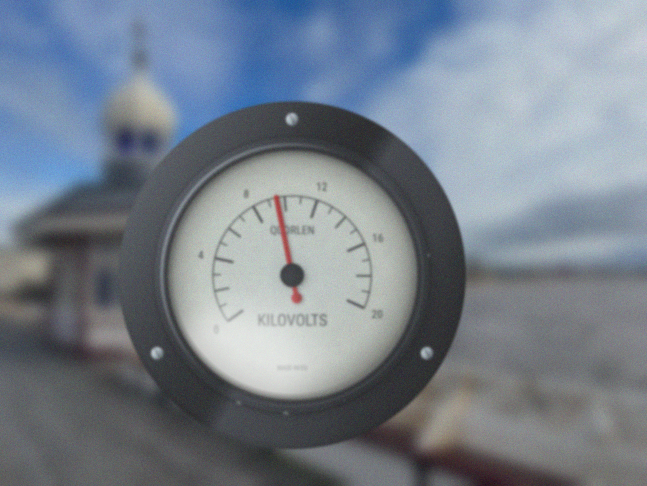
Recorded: 9.5 kV
